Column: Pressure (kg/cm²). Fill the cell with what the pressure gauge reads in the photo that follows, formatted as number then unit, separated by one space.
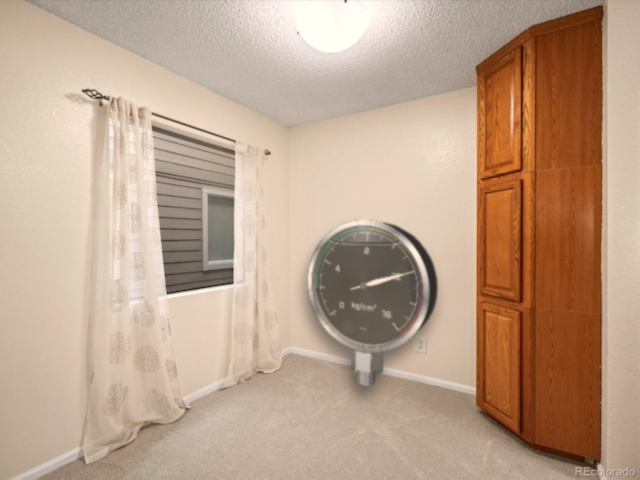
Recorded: 12 kg/cm²
